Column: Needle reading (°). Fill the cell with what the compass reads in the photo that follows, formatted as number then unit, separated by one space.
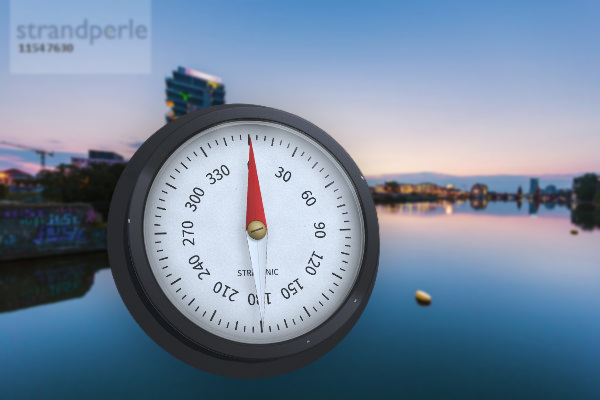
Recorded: 0 °
